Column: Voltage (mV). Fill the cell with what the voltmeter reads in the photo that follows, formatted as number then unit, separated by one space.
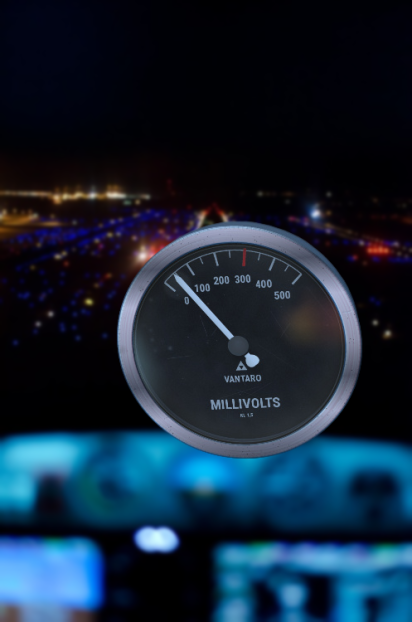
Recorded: 50 mV
